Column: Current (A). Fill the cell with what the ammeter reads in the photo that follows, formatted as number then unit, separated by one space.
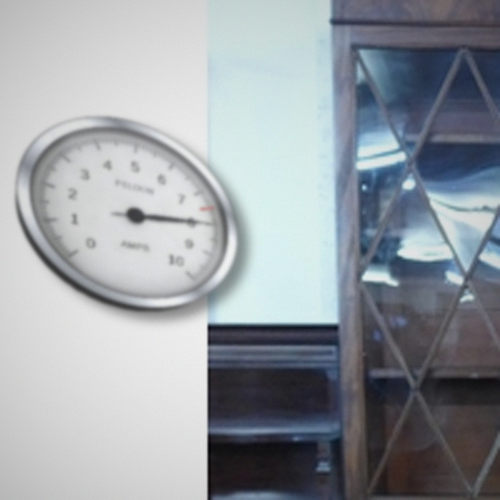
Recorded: 8 A
